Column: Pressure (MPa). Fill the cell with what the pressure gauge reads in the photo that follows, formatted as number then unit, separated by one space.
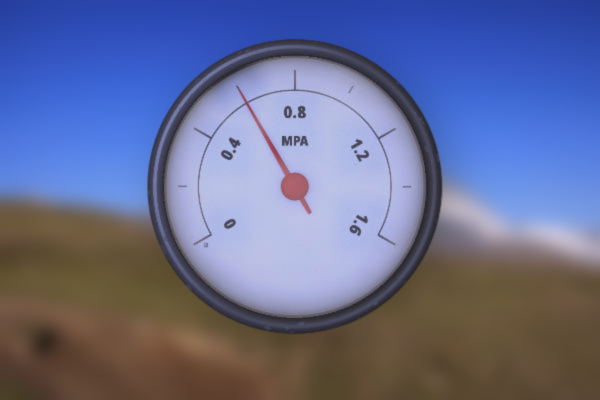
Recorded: 0.6 MPa
